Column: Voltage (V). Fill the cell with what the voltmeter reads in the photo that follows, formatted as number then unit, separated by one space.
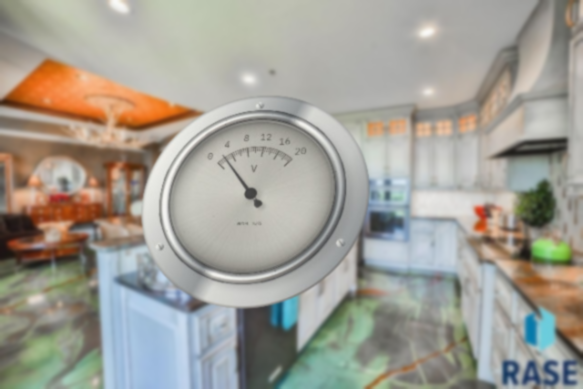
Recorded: 2 V
